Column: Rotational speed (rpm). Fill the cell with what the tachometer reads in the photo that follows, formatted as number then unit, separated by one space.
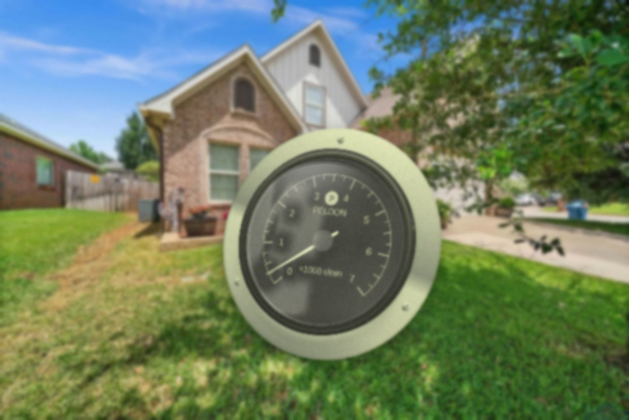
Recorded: 250 rpm
